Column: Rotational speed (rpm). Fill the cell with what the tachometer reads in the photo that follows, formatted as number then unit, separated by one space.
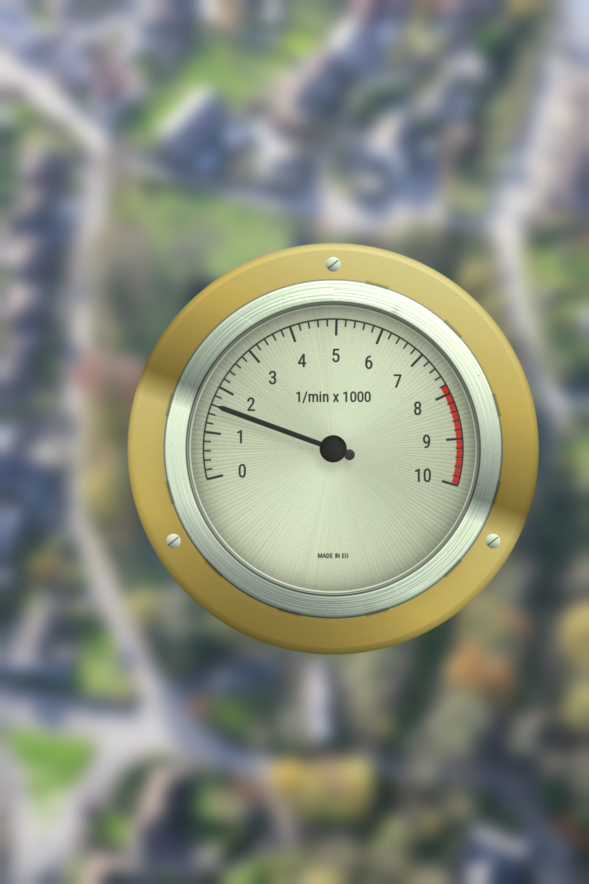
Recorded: 1600 rpm
